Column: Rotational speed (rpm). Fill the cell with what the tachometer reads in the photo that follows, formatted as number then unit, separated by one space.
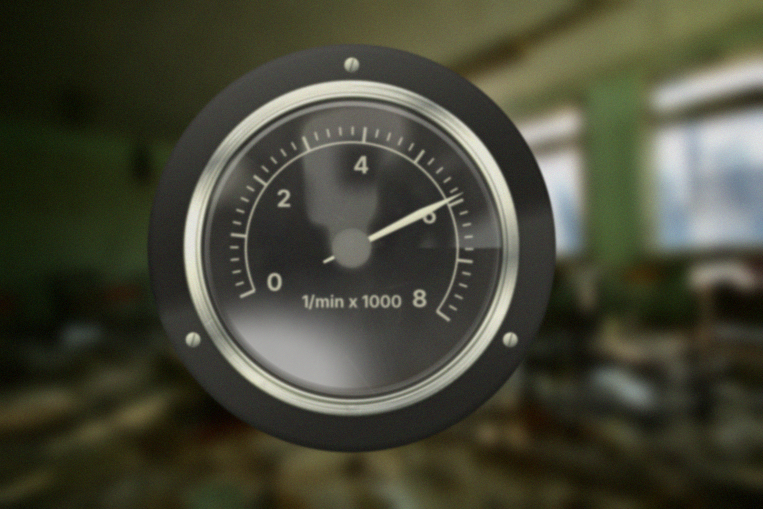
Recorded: 5900 rpm
